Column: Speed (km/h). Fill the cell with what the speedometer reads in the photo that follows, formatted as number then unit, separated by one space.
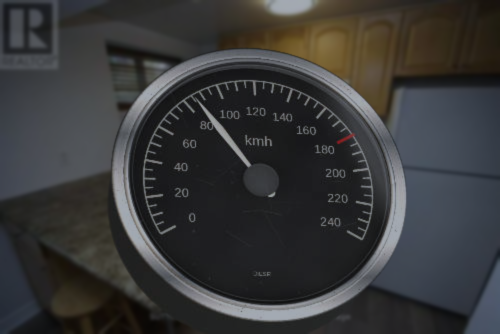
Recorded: 85 km/h
